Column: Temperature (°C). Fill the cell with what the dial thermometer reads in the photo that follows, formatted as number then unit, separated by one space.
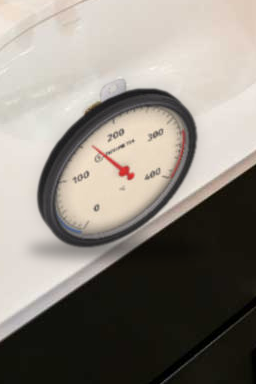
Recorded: 160 °C
